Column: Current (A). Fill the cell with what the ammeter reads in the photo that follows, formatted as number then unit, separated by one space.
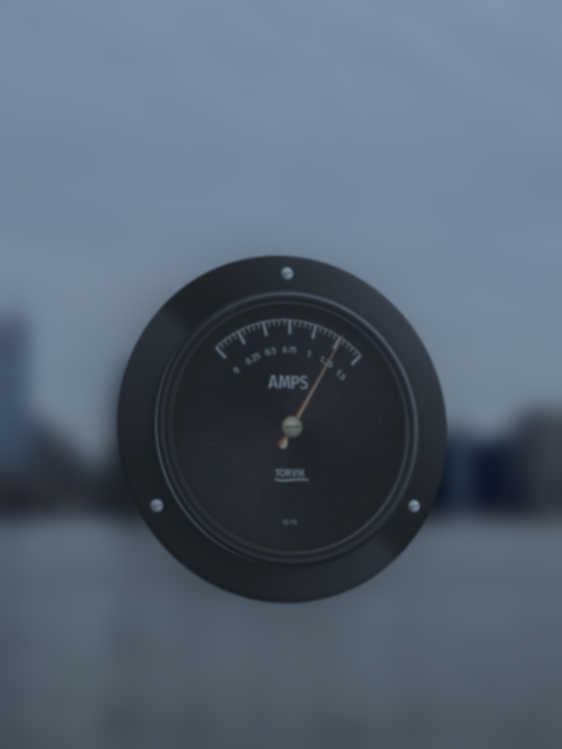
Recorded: 1.25 A
